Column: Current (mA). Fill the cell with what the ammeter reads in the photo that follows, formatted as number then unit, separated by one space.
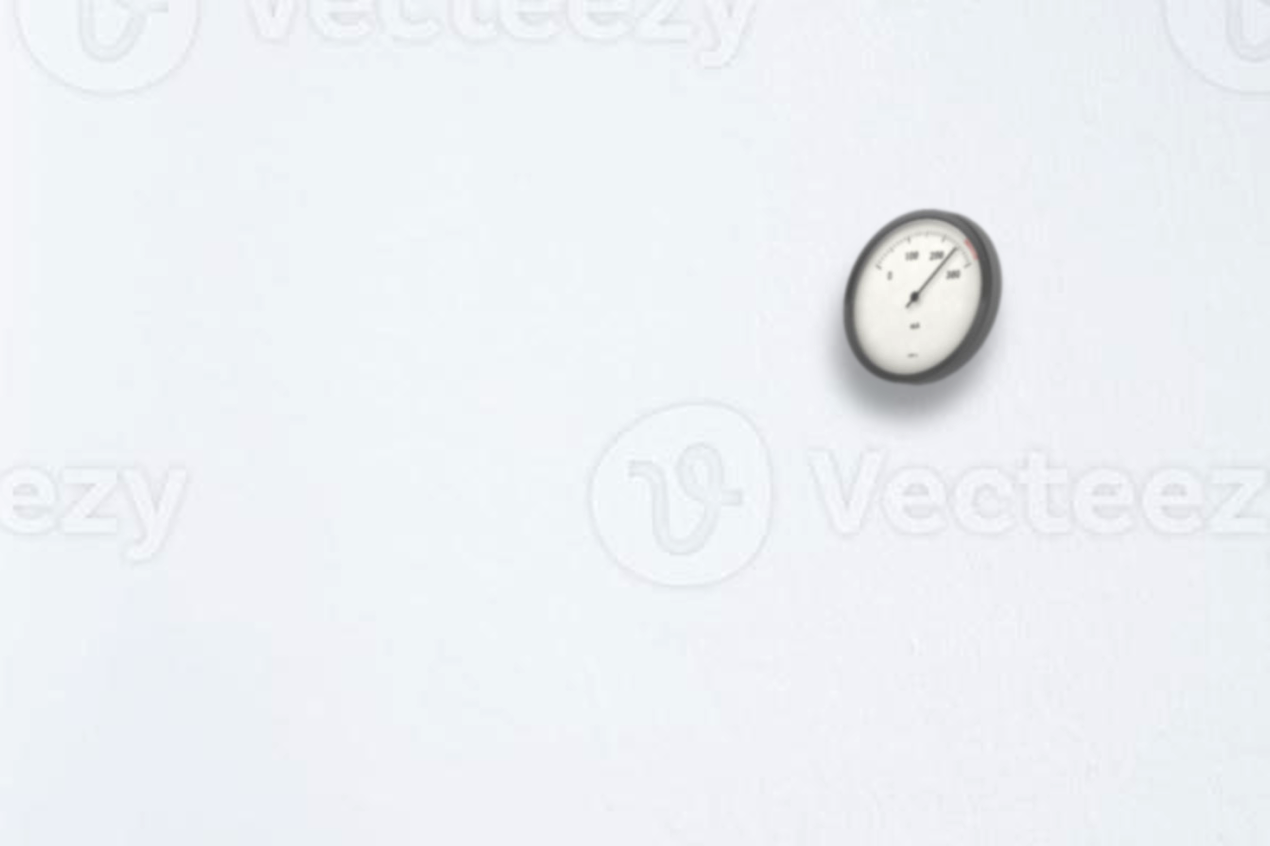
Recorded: 250 mA
